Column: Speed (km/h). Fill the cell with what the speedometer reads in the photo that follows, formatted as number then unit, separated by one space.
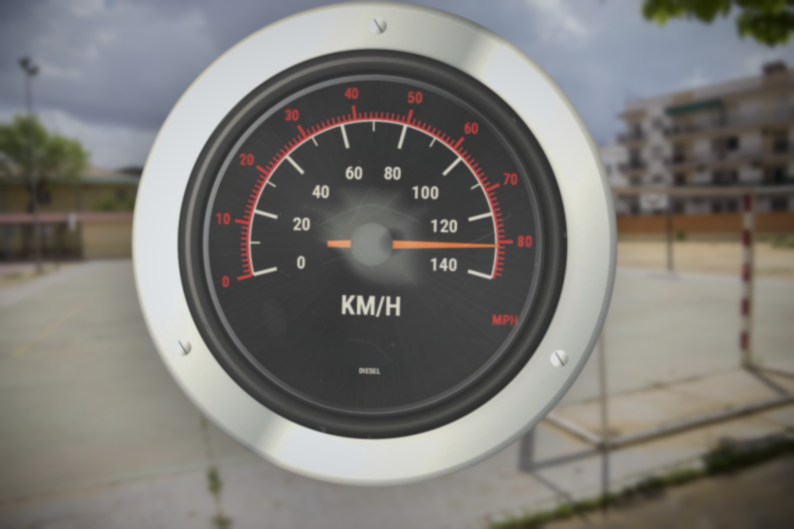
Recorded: 130 km/h
